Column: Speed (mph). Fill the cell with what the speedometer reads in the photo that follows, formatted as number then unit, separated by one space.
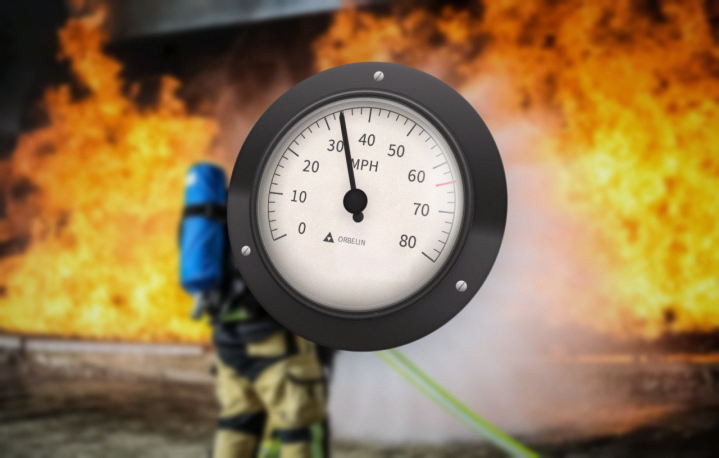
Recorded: 34 mph
